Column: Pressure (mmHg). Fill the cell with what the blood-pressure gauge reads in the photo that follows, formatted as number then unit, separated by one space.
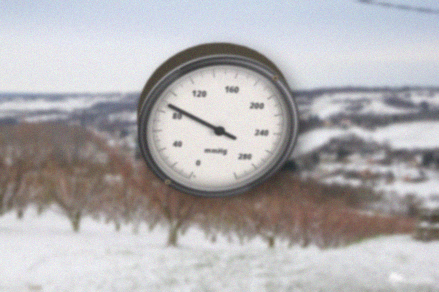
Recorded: 90 mmHg
